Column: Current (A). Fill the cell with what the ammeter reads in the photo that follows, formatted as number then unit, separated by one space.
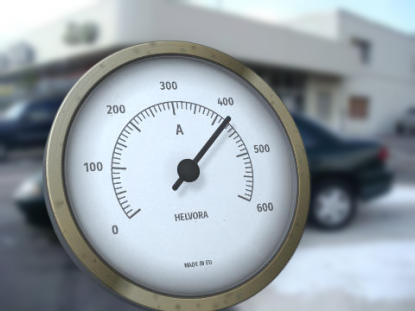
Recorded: 420 A
